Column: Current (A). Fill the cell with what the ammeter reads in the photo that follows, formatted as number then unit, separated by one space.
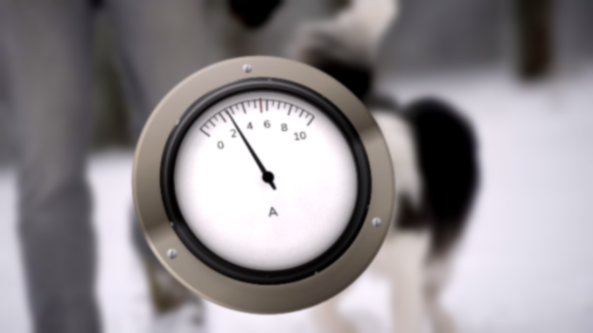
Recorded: 2.5 A
